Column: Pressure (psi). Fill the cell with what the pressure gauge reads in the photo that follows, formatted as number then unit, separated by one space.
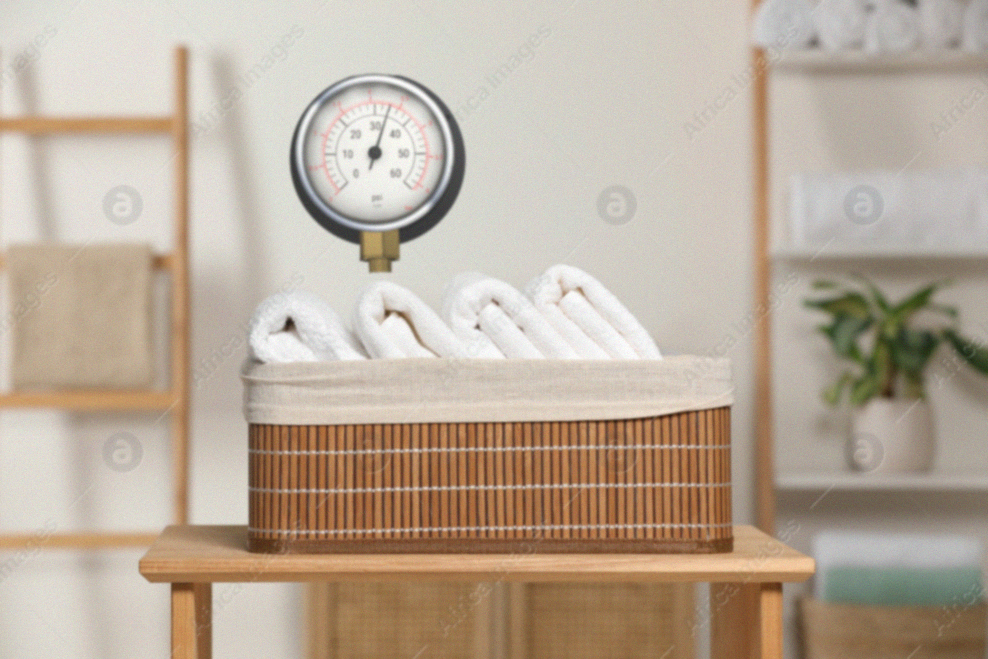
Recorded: 34 psi
